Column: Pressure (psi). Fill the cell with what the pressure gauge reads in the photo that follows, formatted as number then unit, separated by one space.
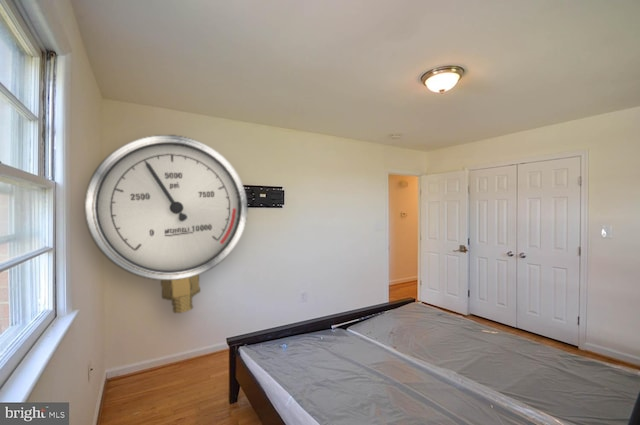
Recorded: 4000 psi
